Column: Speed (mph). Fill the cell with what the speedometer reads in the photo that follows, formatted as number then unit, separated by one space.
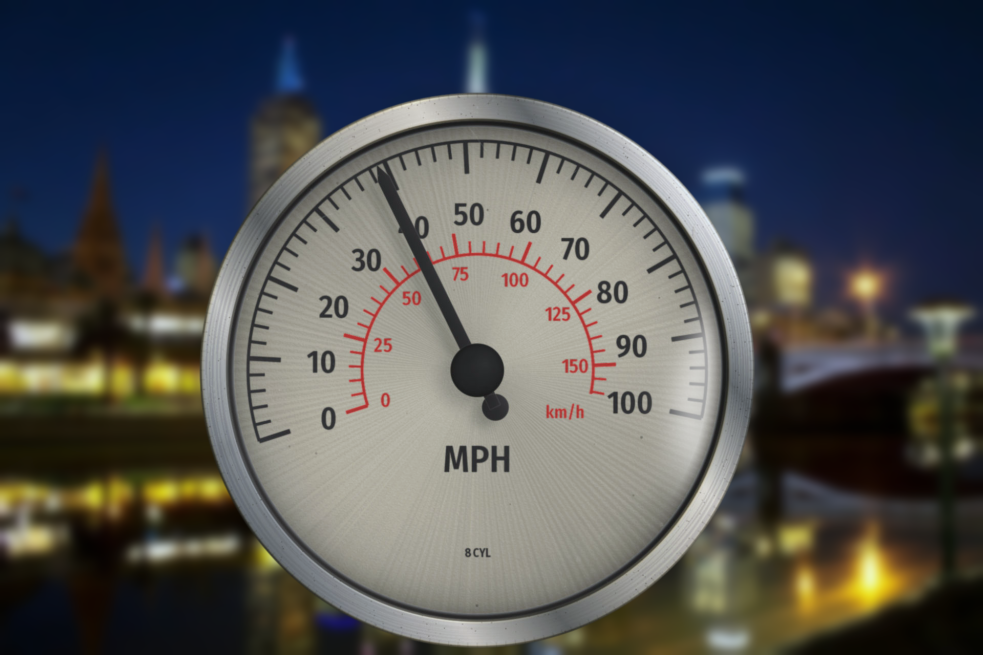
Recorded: 39 mph
